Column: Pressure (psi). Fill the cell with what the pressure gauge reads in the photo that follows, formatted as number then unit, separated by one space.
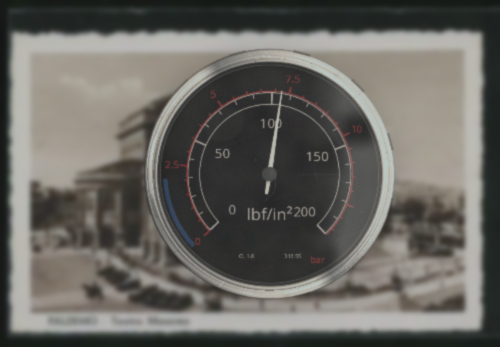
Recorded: 105 psi
